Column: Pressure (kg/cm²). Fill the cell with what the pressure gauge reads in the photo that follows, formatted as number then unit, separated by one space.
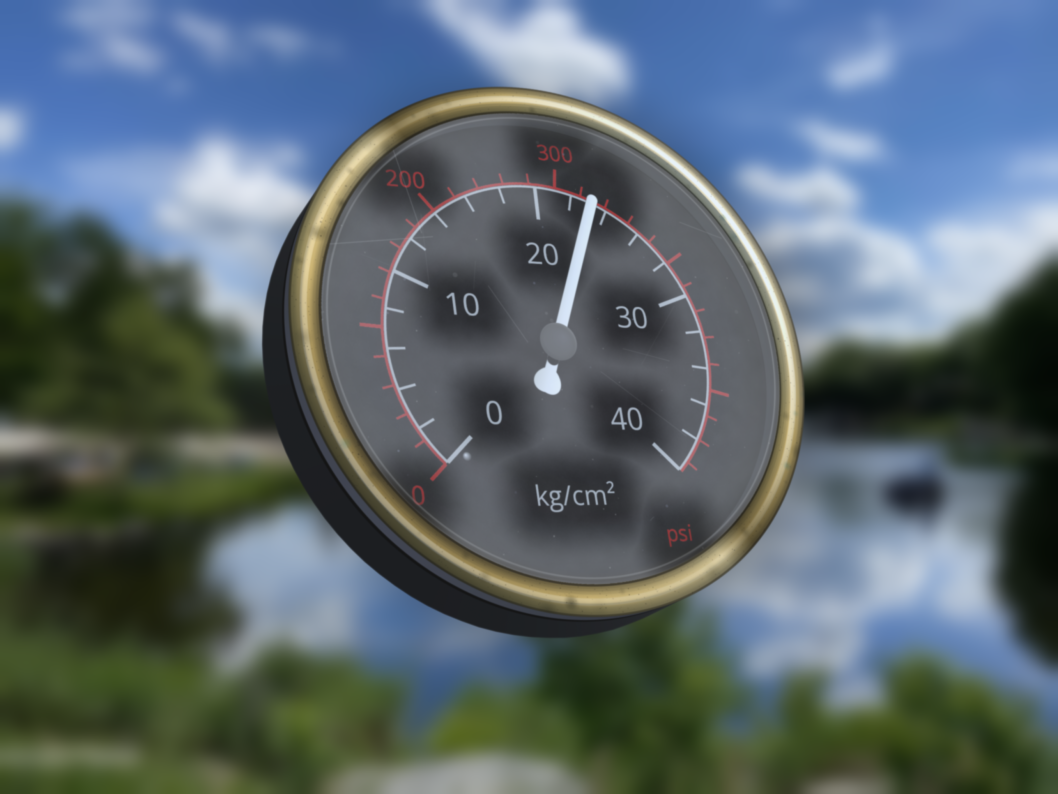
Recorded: 23 kg/cm²
